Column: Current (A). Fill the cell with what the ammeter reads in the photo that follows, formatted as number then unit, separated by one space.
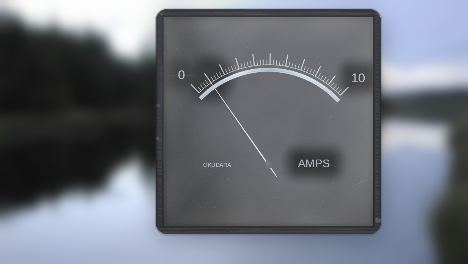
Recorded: 1 A
